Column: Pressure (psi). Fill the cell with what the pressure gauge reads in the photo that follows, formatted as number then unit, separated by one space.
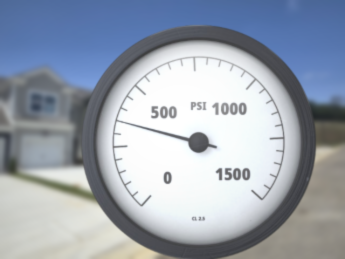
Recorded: 350 psi
